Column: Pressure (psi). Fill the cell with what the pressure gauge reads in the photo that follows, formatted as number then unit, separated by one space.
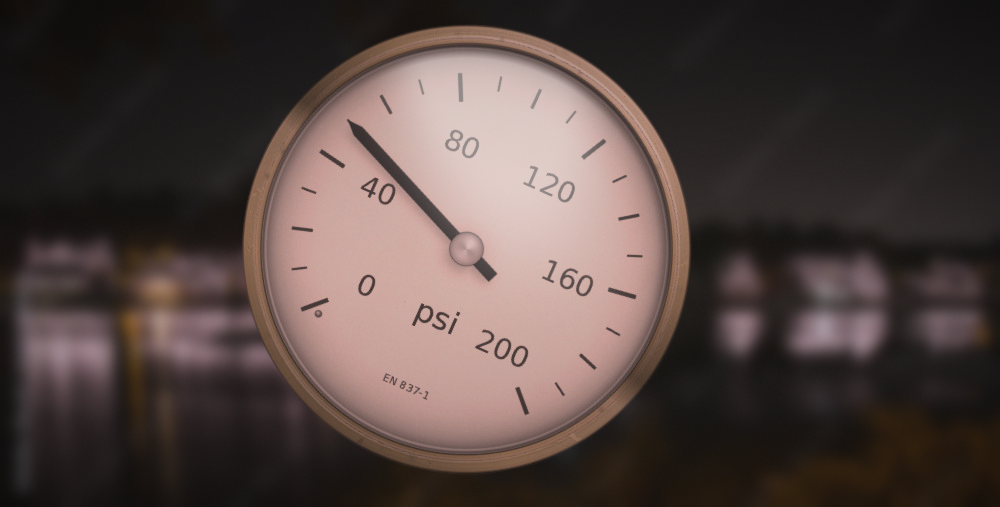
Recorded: 50 psi
